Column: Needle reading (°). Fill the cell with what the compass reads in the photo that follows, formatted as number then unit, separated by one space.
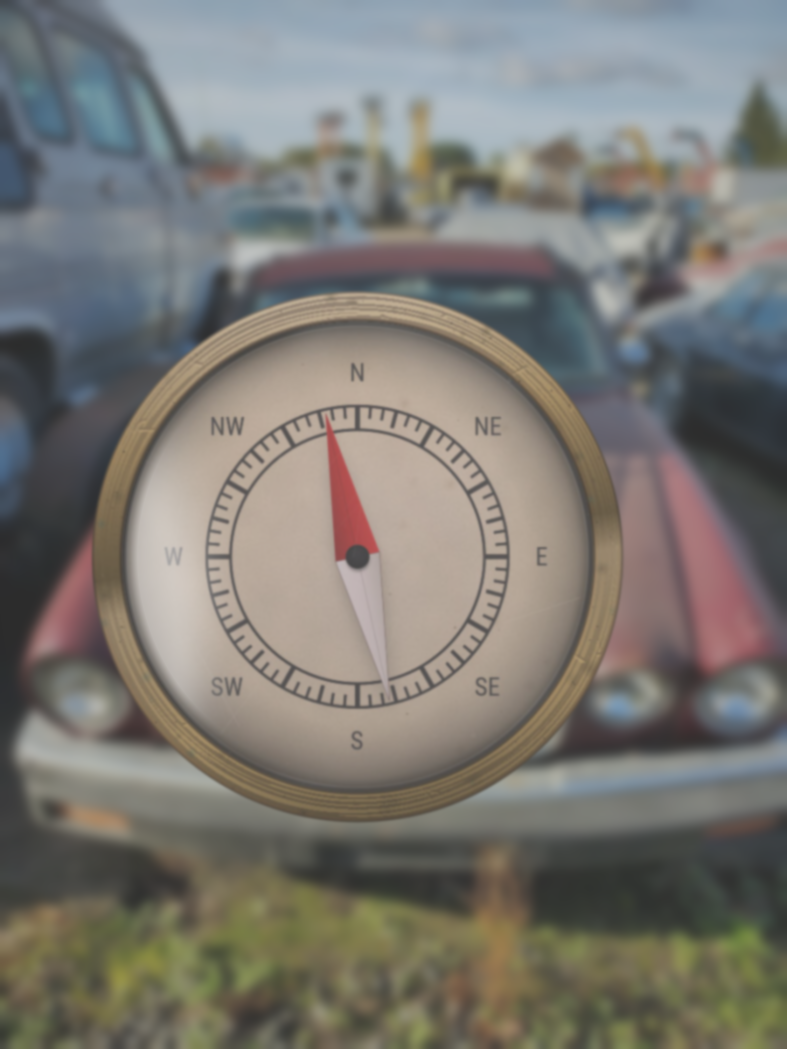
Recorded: 347.5 °
